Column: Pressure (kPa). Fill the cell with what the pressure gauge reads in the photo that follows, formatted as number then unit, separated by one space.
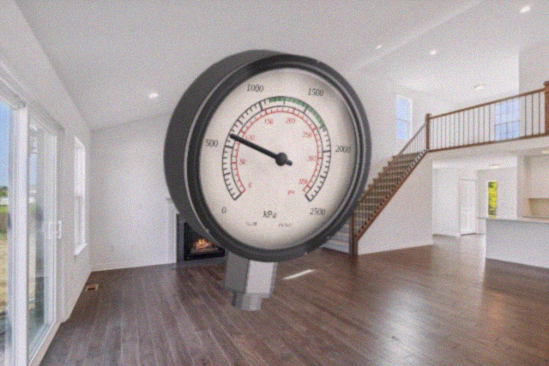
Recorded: 600 kPa
